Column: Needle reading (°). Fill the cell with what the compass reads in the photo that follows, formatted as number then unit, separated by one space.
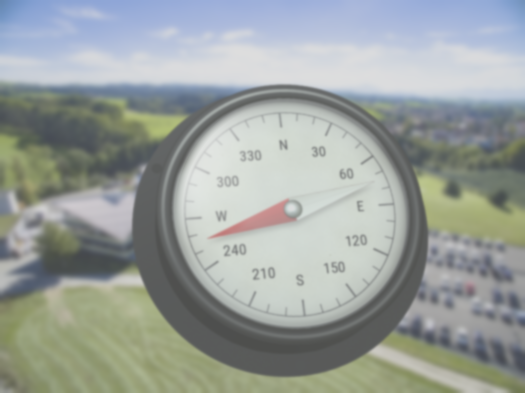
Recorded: 255 °
